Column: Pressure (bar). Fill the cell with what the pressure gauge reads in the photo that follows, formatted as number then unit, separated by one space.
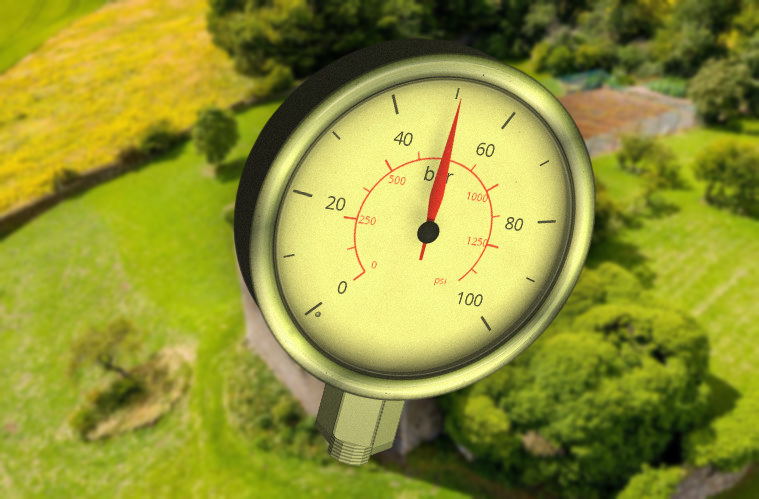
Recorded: 50 bar
